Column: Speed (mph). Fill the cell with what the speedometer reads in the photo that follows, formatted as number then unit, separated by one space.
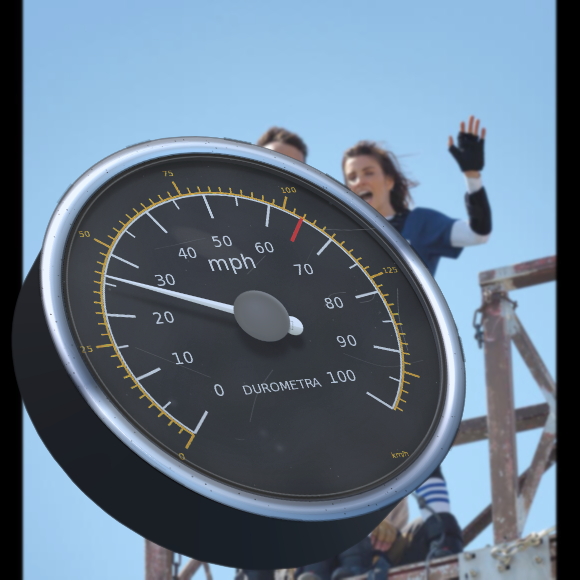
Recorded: 25 mph
